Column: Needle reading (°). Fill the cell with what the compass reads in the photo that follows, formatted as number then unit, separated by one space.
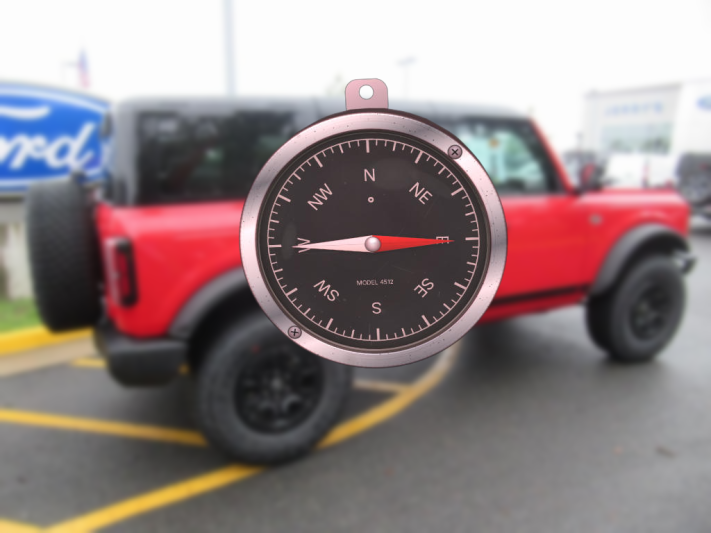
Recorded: 90 °
